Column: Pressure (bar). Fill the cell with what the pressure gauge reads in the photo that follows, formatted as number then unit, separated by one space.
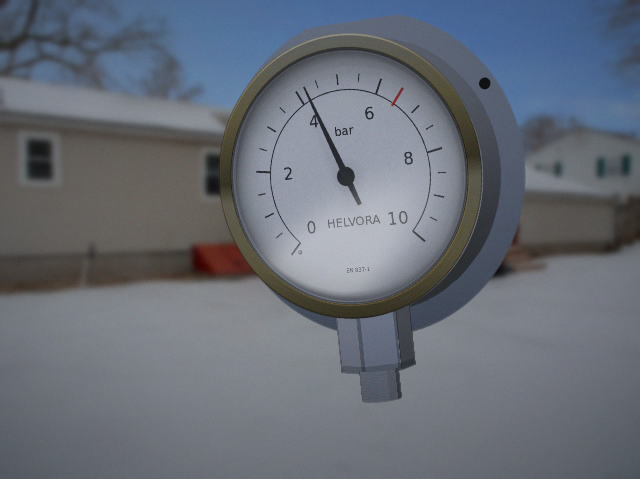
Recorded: 4.25 bar
